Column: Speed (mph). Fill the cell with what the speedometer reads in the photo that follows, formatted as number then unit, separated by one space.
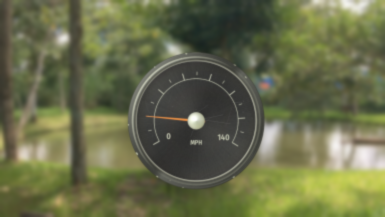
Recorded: 20 mph
